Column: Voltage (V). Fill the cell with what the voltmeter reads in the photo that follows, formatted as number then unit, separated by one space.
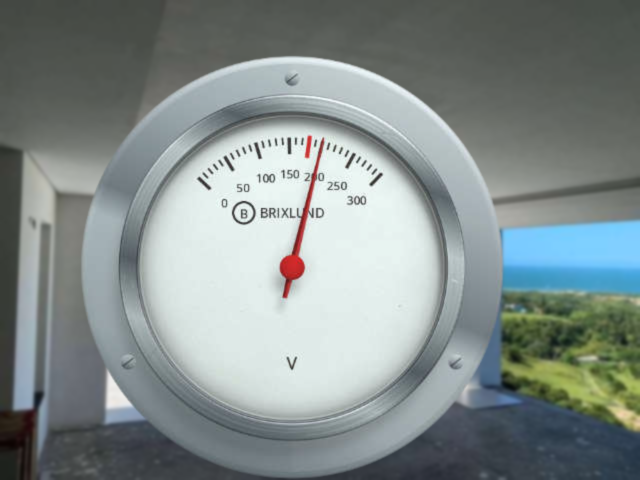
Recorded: 200 V
